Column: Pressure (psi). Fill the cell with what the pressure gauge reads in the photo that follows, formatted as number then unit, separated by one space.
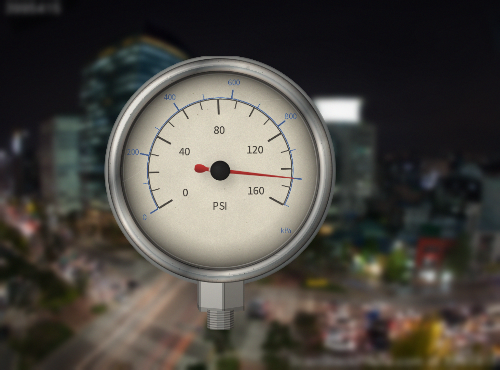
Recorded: 145 psi
